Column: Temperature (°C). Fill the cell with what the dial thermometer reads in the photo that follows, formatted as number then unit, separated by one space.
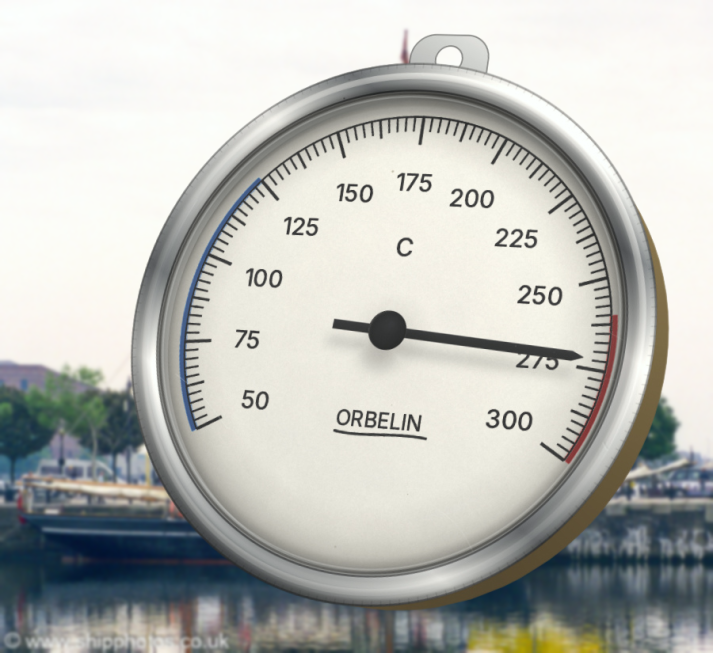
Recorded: 272.5 °C
